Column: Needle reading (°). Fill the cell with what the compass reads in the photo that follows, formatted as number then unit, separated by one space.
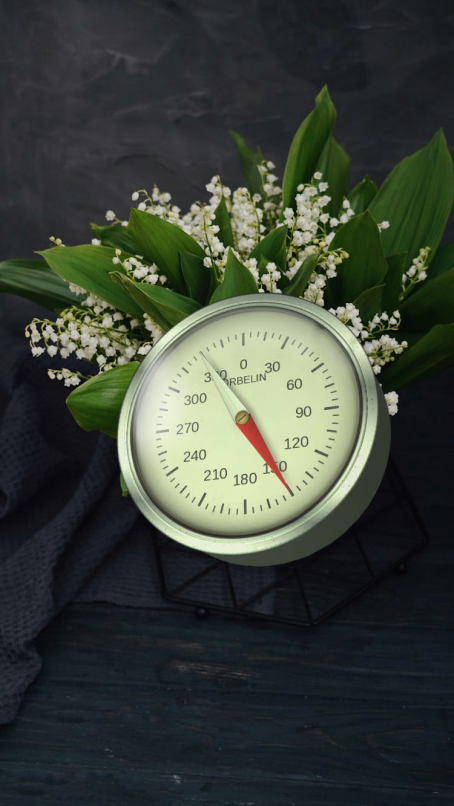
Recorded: 150 °
